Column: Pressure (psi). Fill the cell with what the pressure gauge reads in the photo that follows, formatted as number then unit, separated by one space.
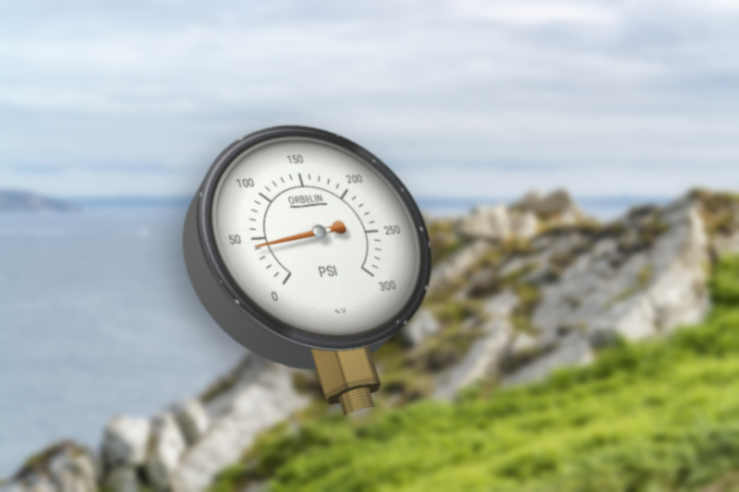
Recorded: 40 psi
